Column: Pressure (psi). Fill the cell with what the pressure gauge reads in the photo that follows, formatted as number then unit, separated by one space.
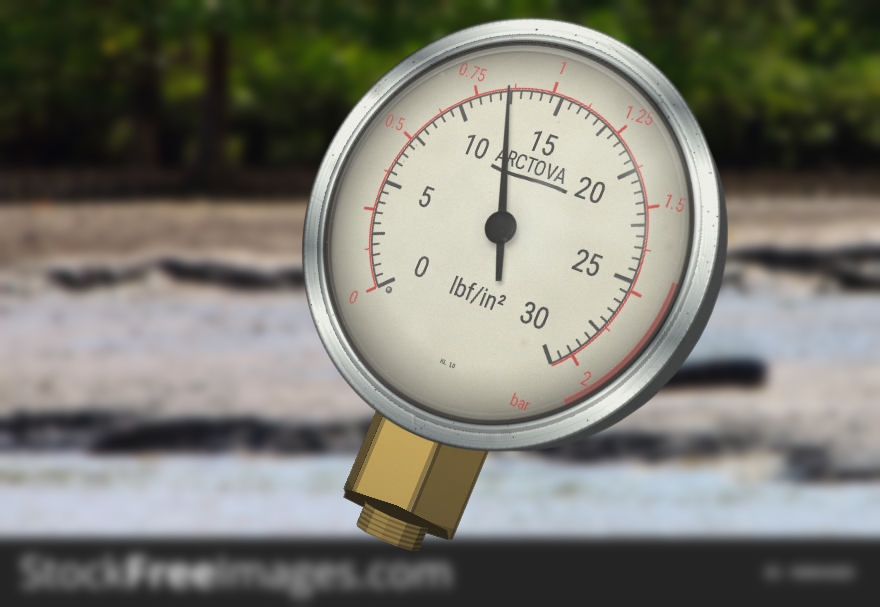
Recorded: 12.5 psi
